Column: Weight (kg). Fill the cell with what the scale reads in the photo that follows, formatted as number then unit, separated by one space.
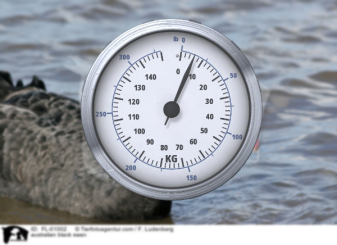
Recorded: 6 kg
